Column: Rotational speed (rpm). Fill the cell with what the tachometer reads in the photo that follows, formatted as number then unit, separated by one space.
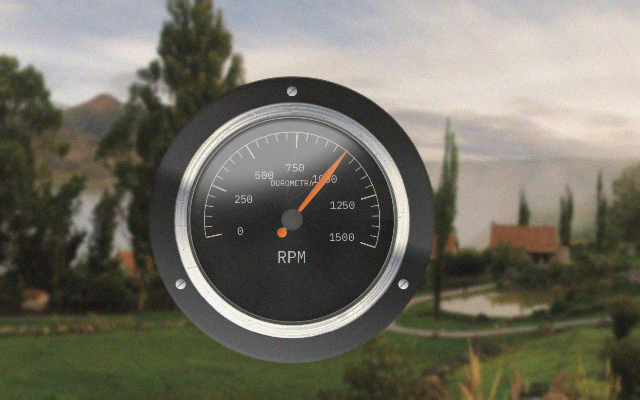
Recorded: 1000 rpm
